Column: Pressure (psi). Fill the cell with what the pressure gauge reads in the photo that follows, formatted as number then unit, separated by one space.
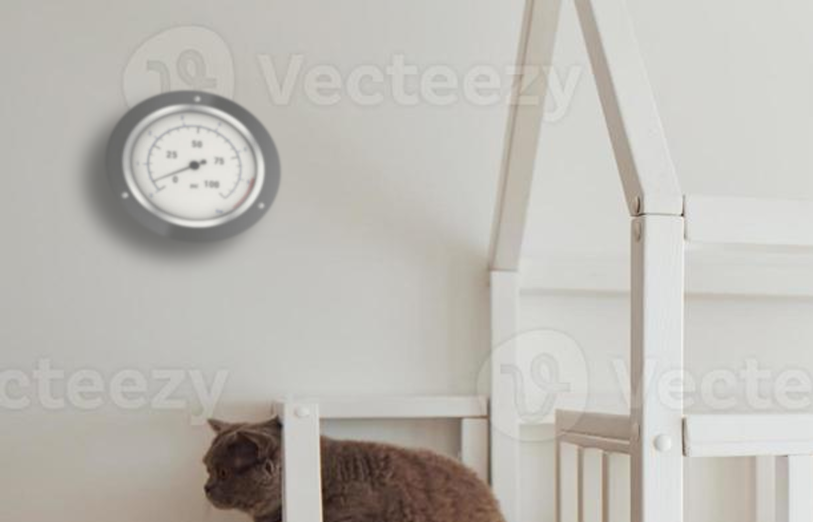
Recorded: 5 psi
